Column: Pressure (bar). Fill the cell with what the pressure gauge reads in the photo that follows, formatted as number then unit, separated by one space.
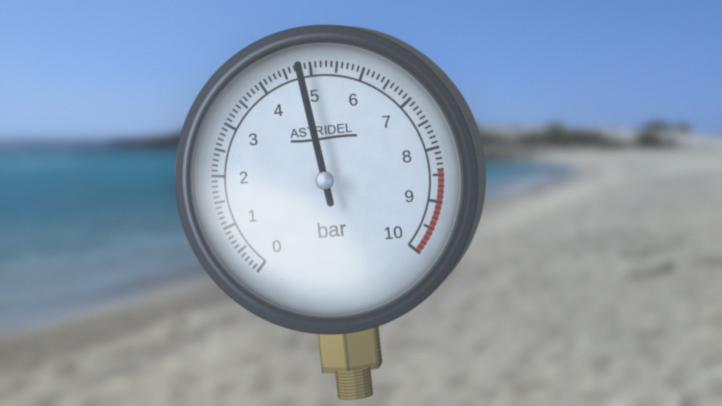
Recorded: 4.8 bar
